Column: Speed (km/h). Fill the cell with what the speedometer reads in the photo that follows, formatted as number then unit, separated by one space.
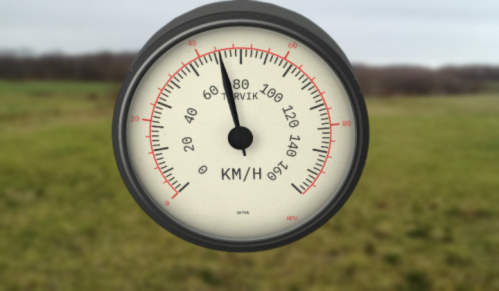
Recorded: 72 km/h
